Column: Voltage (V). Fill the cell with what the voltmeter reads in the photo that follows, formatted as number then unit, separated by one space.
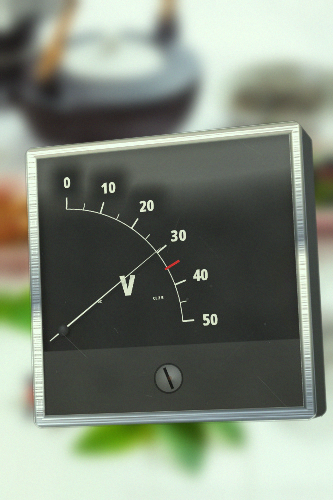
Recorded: 30 V
